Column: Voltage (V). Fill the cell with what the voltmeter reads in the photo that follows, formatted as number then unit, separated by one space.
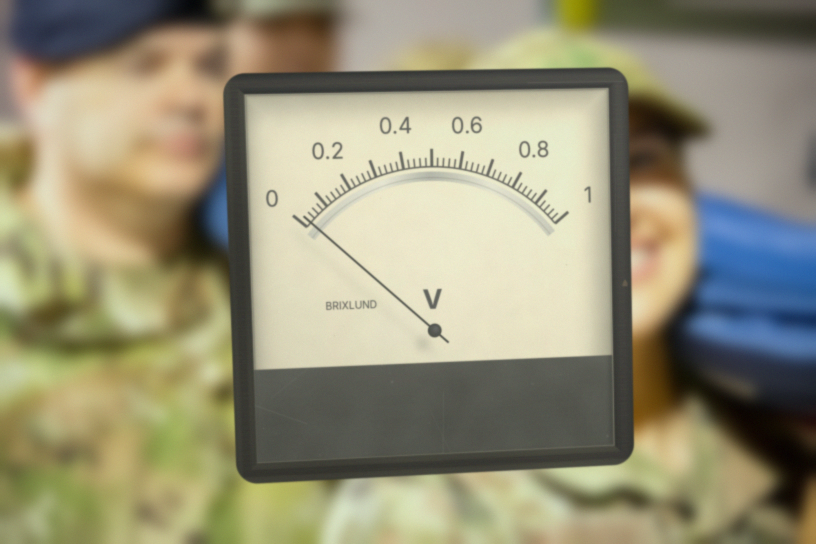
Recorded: 0.02 V
